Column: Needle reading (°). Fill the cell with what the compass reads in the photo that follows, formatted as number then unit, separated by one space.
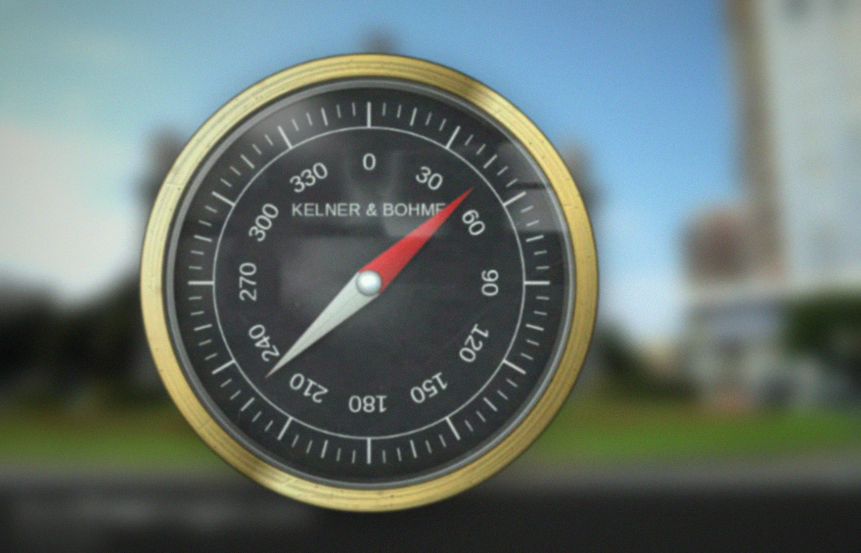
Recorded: 47.5 °
